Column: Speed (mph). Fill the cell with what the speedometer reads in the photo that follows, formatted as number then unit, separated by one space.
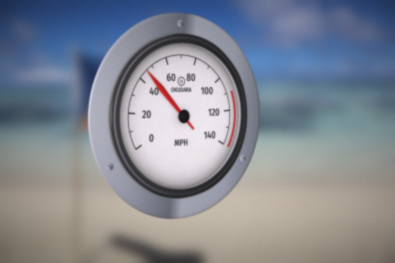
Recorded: 45 mph
